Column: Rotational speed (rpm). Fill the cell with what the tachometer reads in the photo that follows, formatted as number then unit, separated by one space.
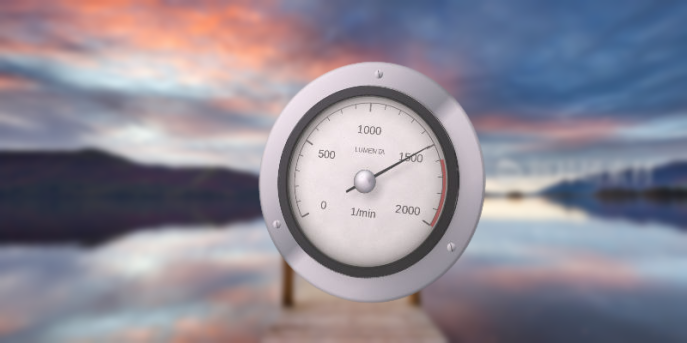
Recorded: 1500 rpm
